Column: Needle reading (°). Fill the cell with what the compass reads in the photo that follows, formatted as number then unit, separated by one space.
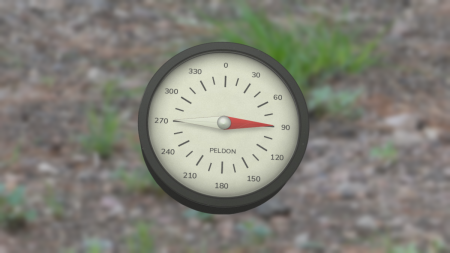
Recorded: 90 °
